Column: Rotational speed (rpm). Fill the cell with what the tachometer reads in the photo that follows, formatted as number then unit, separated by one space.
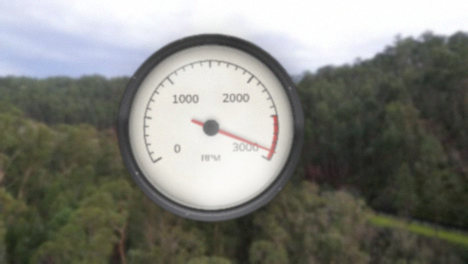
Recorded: 2900 rpm
